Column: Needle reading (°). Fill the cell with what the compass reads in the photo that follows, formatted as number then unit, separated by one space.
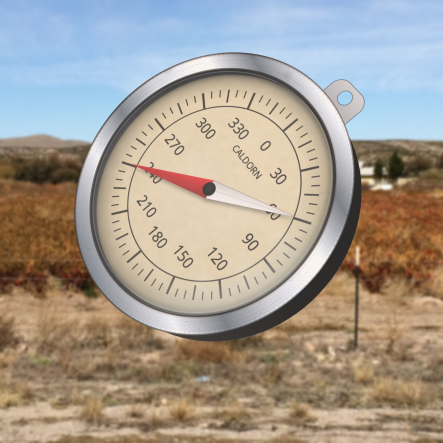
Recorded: 240 °
